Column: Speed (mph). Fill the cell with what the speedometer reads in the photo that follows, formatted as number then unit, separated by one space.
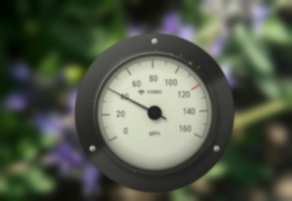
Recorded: 40 mph
